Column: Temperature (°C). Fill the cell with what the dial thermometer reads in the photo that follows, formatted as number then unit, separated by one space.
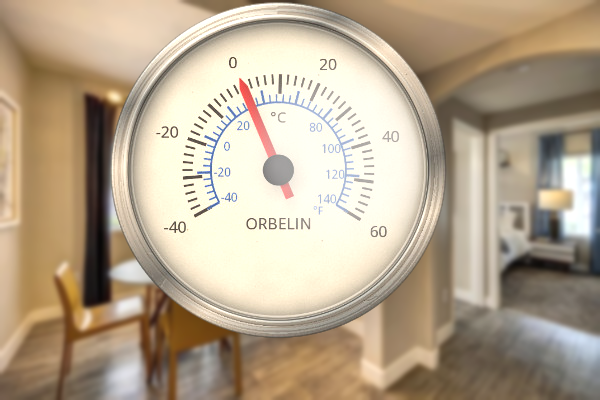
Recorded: 0 °C
